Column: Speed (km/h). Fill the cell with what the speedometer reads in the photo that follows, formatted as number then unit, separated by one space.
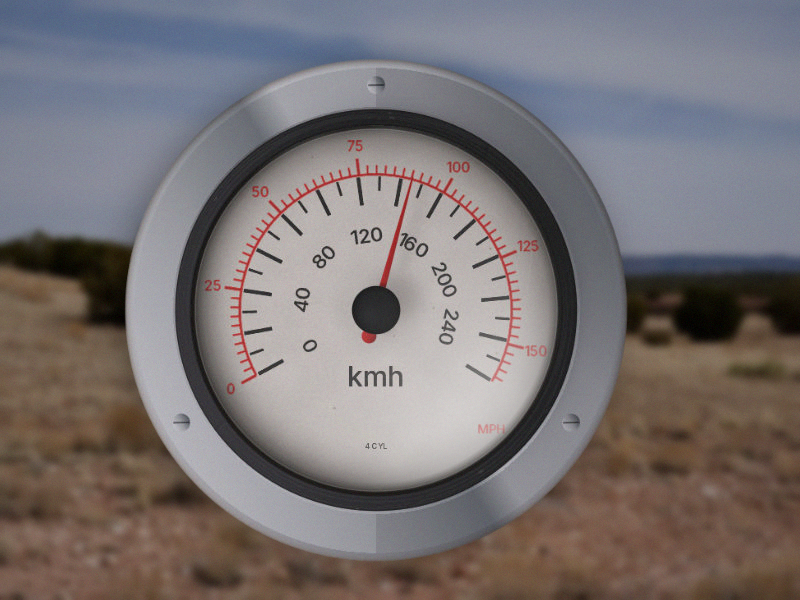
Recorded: 145 km/h
